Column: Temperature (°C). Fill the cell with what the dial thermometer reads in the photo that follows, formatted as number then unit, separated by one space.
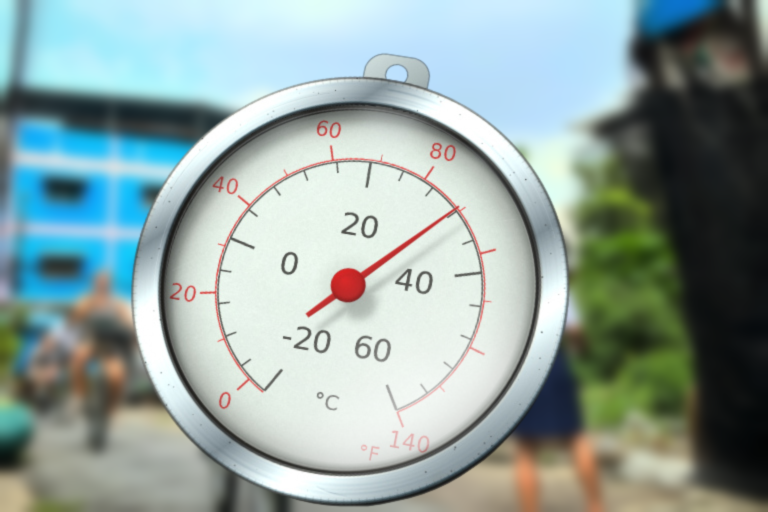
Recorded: 32 °C
